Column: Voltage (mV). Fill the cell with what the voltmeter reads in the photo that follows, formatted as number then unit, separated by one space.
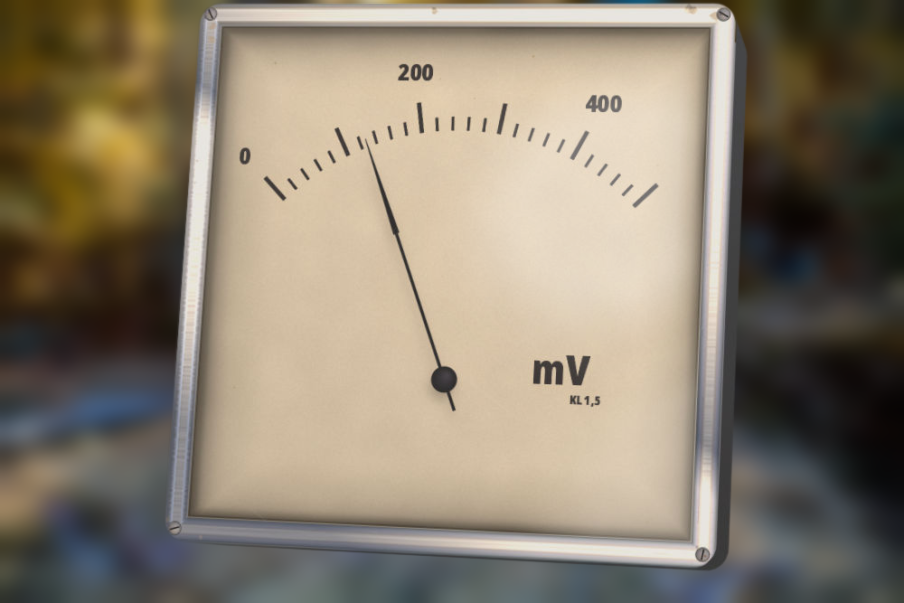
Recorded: 130 mV
